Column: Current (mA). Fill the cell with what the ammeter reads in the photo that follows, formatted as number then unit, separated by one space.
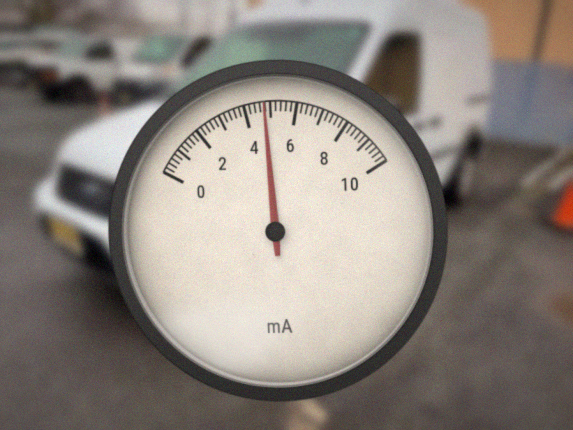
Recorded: 4.8 mA
